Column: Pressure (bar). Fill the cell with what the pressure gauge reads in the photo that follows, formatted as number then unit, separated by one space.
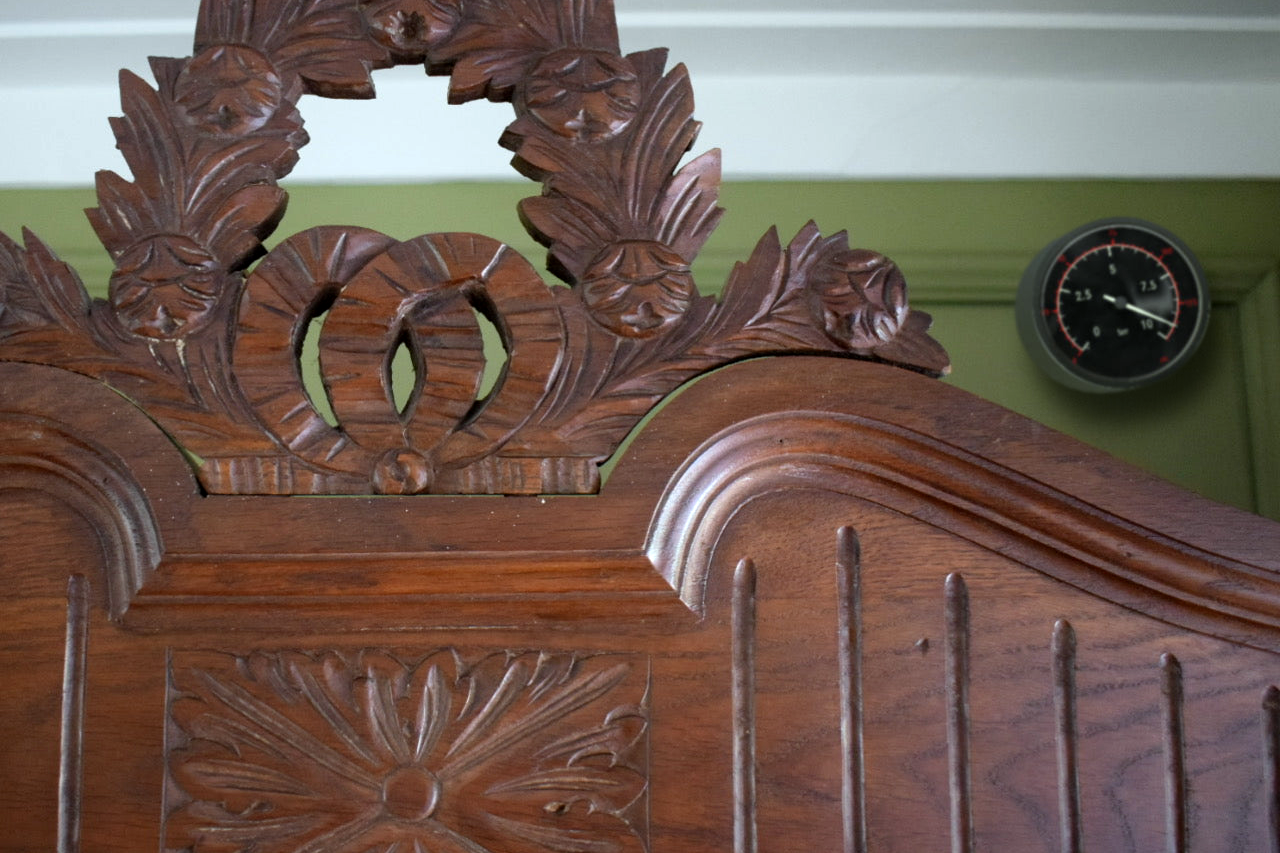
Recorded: 9.5 bar
